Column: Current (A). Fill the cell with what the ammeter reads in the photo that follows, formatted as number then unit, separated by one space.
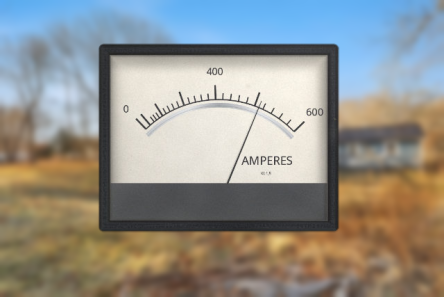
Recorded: 510 A
